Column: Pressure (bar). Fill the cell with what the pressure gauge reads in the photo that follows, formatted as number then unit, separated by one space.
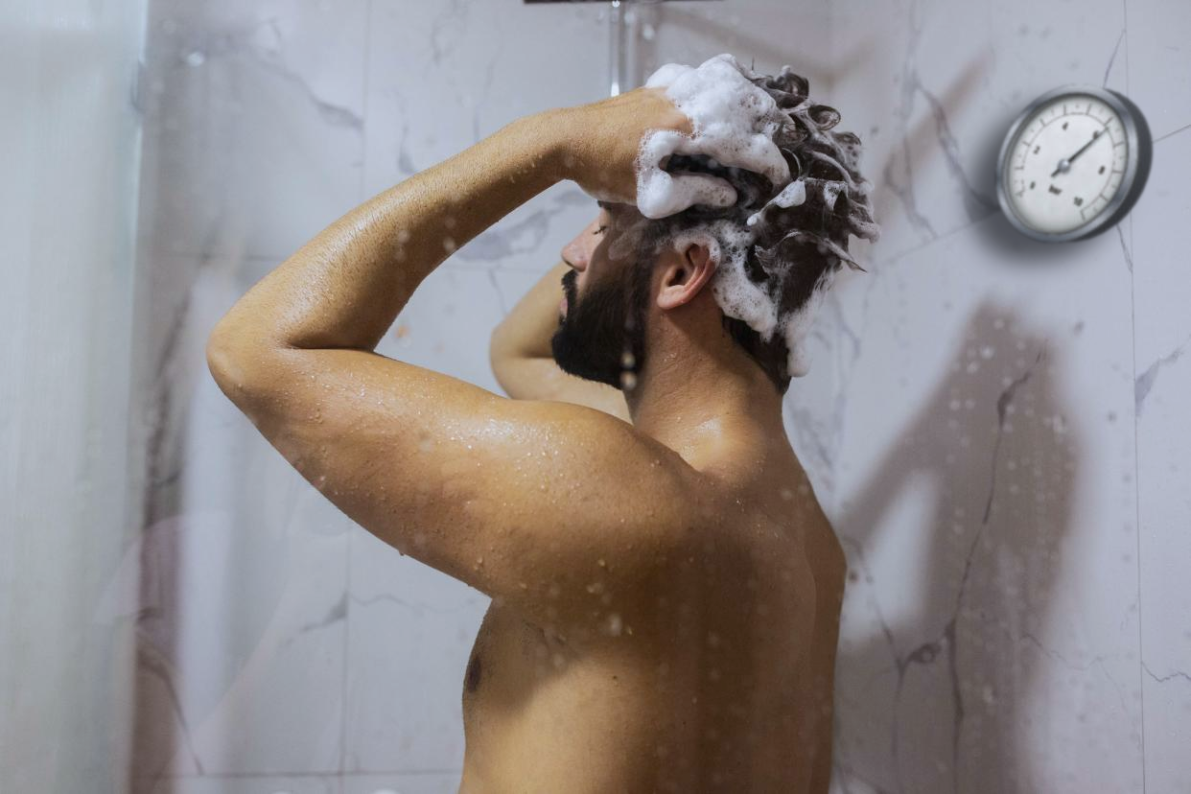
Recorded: 6.25 bar
